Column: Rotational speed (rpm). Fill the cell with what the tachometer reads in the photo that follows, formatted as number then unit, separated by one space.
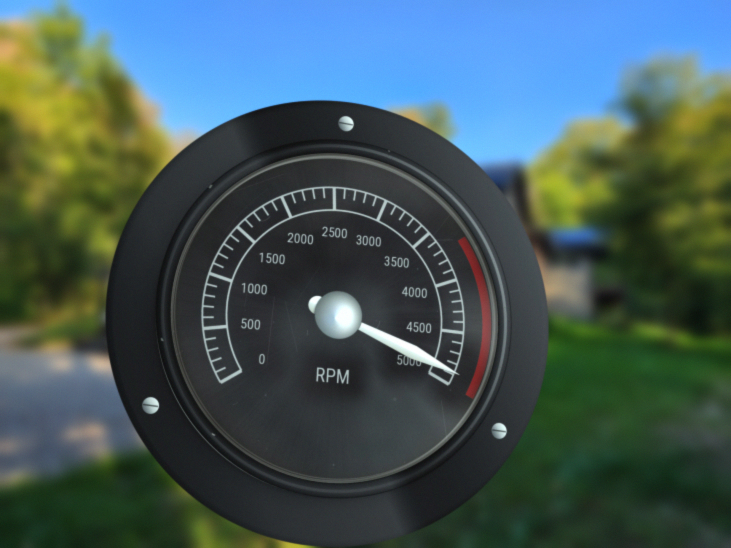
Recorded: 4900 rpm
